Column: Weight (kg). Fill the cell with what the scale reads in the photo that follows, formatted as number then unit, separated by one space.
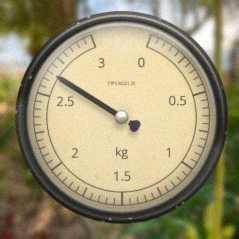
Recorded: 2.65 kg
